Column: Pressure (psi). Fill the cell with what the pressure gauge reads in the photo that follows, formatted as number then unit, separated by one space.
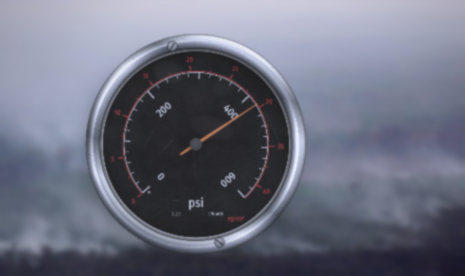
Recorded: 420 psi
